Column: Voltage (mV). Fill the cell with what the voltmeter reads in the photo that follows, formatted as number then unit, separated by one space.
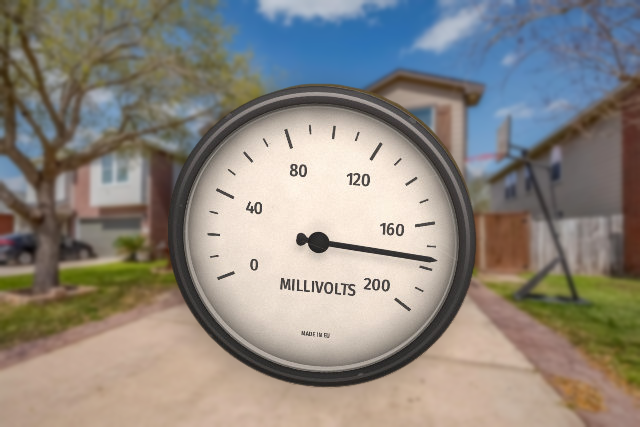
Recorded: 175 mV
